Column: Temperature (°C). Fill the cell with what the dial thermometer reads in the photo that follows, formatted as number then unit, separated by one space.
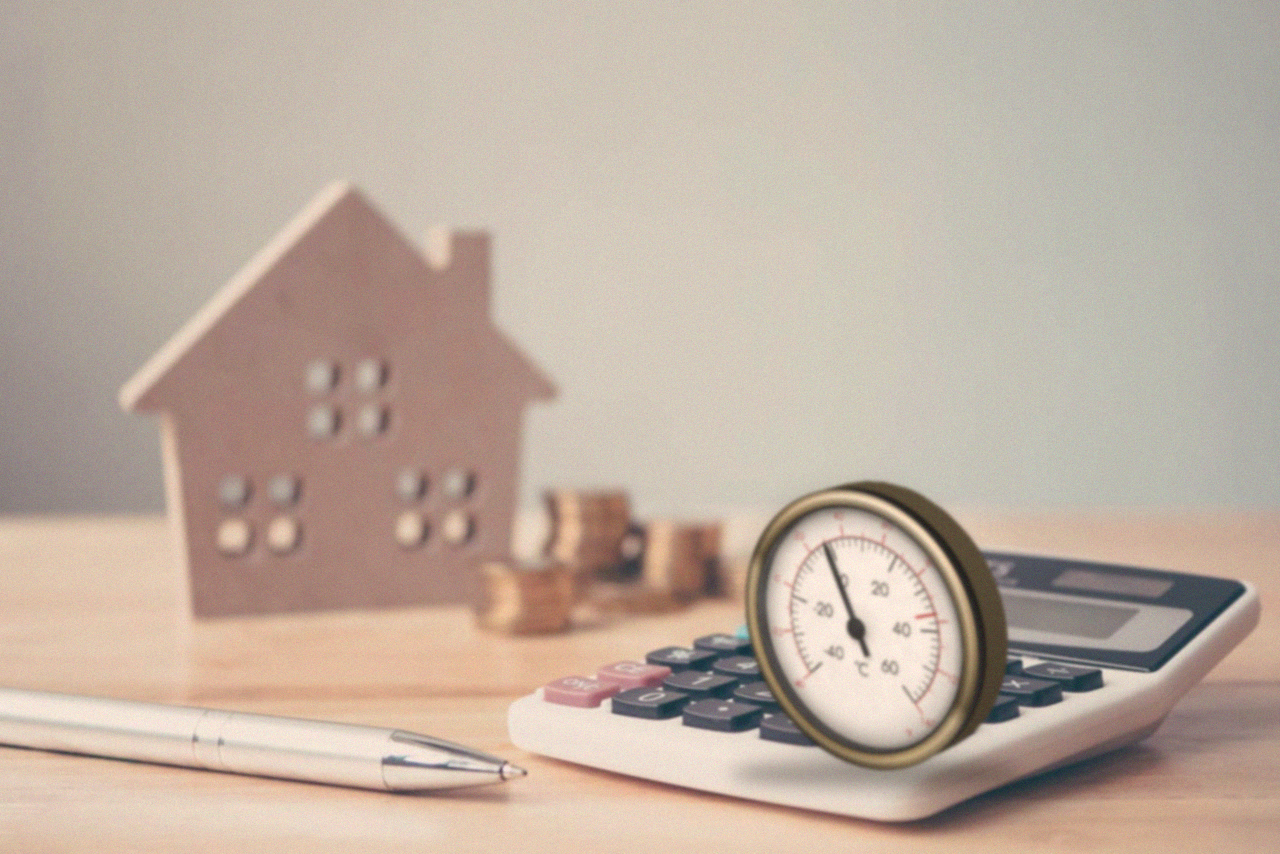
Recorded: 0 °C
